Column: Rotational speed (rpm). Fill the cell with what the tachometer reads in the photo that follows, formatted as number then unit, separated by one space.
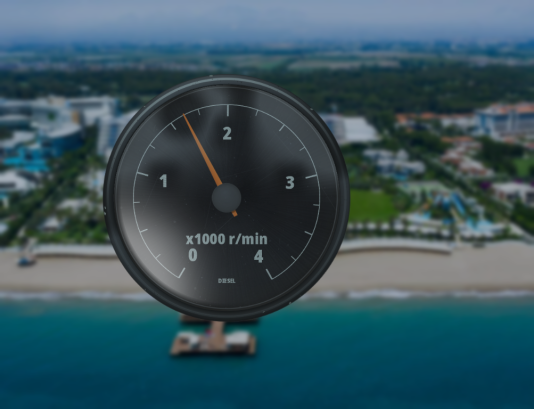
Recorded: 1625 rpm
